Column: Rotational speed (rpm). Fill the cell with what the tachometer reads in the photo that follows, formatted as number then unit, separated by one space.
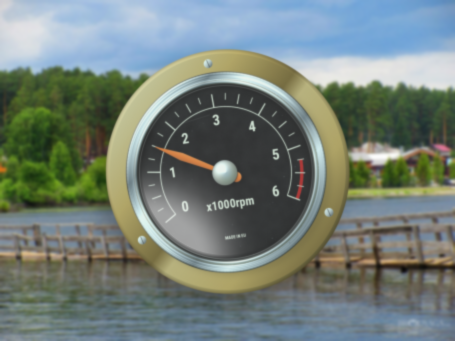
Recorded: 1500 rpm
